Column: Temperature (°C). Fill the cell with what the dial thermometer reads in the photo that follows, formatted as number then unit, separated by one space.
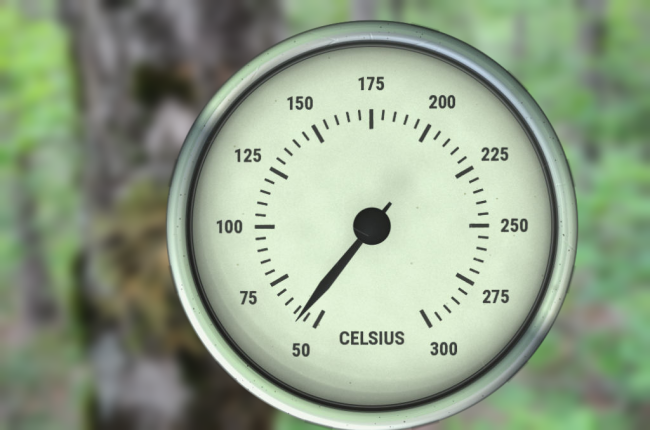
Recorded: 57.5 °C
